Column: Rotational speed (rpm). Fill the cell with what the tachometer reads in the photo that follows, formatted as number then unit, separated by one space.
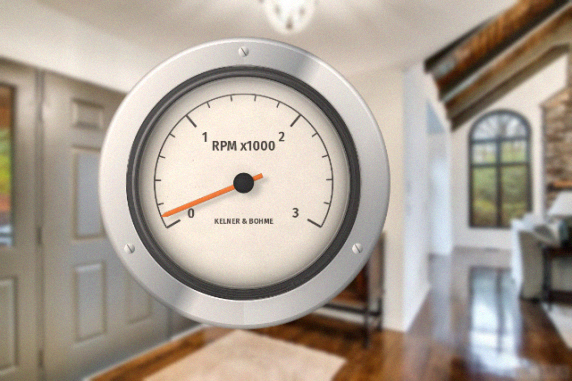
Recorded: 100 rpm
